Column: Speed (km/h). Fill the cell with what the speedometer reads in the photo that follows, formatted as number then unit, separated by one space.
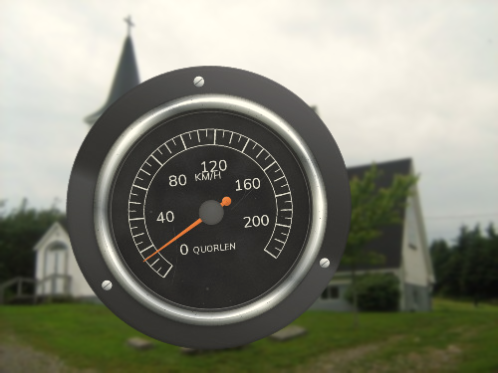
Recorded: 15 km/h
